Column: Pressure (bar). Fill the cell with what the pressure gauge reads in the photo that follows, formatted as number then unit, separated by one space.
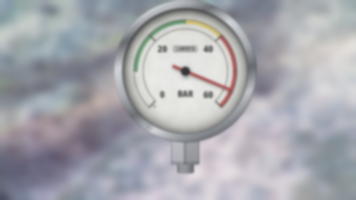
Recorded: 55 bar
